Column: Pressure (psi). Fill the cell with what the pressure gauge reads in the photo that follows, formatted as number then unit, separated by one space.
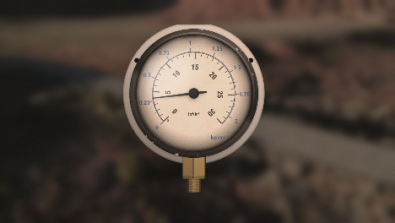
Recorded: 4 psi
